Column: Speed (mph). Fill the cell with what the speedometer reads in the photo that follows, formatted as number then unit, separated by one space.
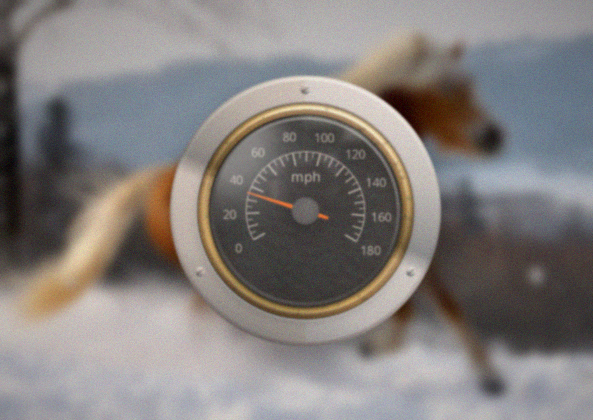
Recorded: 35 mph
